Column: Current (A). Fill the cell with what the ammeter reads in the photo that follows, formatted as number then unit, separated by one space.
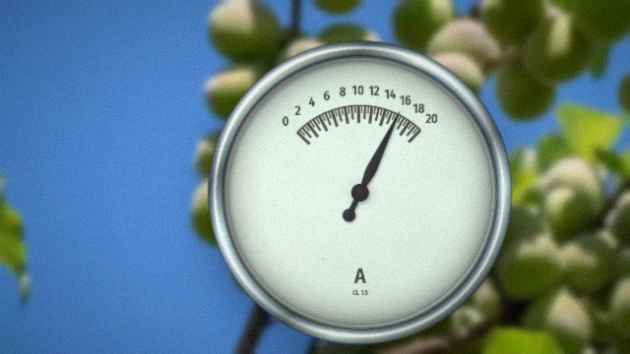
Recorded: 16 A
